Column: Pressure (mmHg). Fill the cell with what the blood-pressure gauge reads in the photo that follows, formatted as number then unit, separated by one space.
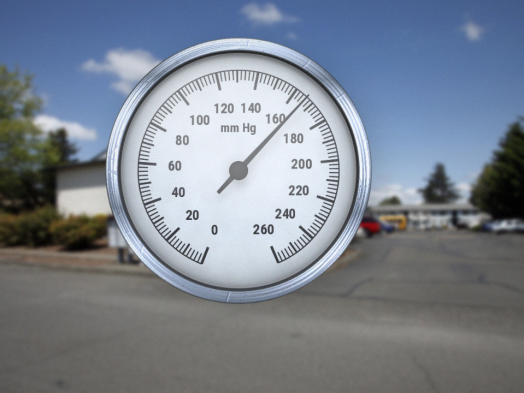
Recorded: 166 mmHg
